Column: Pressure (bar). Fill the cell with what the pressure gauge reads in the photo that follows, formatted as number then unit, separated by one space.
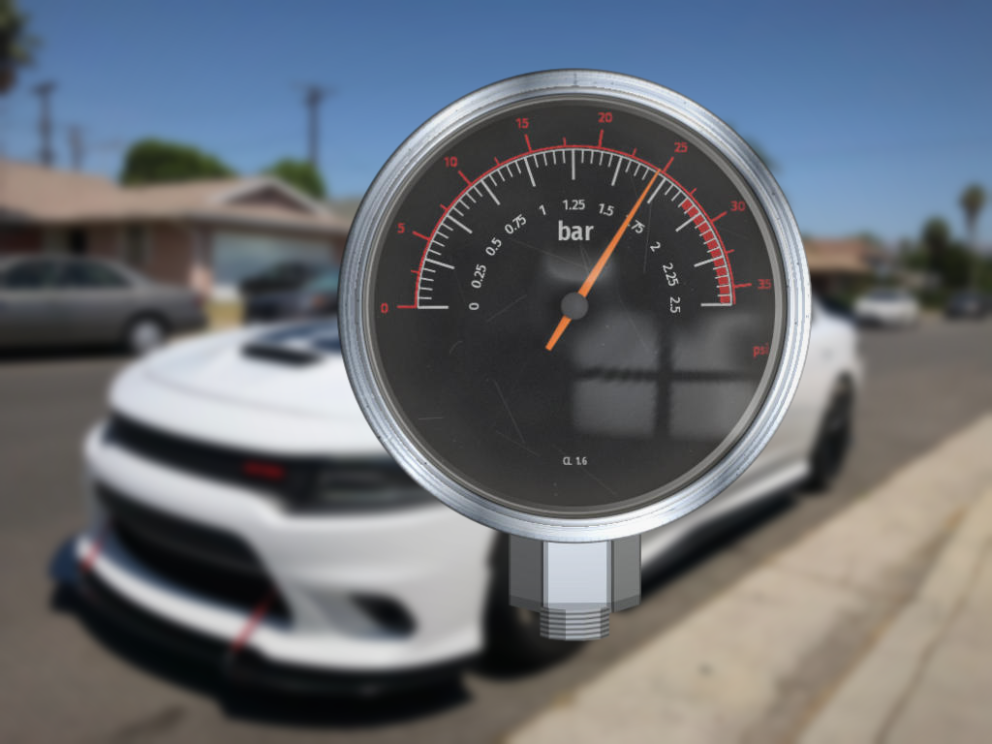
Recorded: 1.7 bar
